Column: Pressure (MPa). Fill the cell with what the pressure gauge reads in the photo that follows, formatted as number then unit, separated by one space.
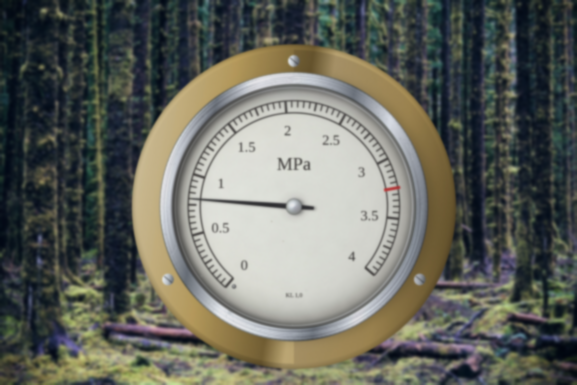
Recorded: 0.8 MPa
